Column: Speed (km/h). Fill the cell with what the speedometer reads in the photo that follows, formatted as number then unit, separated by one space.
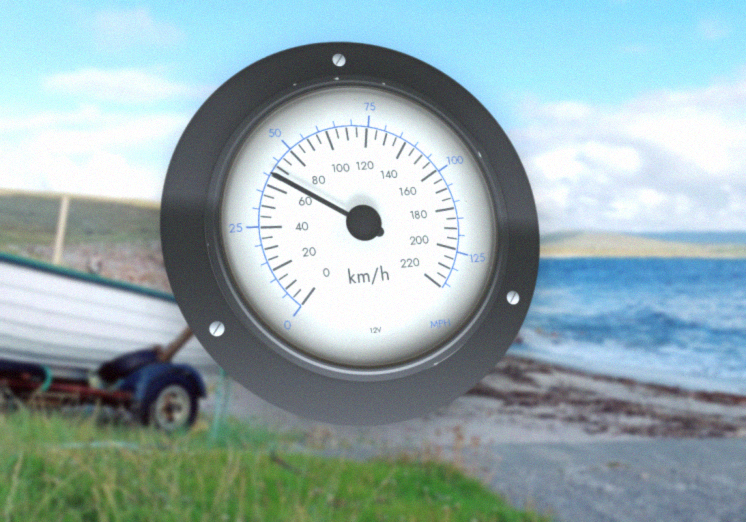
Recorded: 65 km/h
